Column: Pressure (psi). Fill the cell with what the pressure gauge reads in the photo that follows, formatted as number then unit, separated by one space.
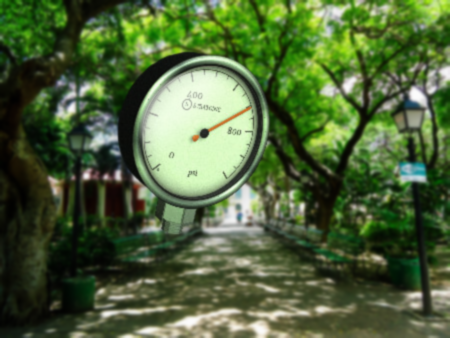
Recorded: 700 psi
